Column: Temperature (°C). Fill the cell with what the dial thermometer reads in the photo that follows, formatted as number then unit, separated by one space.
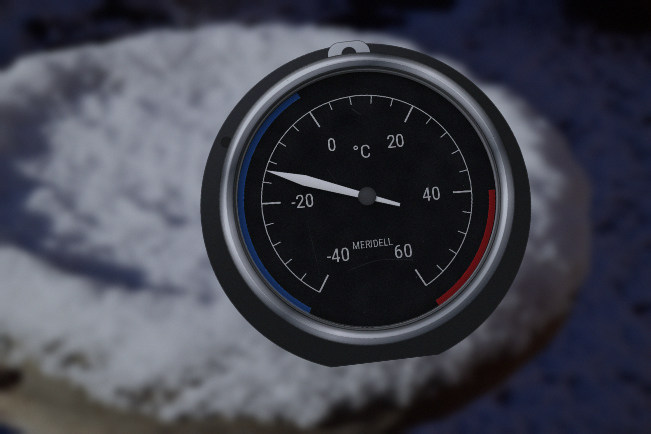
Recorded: -14 °C
